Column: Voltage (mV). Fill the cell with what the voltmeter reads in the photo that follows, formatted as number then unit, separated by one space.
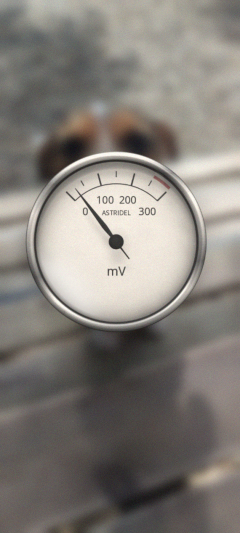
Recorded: 25 mV
